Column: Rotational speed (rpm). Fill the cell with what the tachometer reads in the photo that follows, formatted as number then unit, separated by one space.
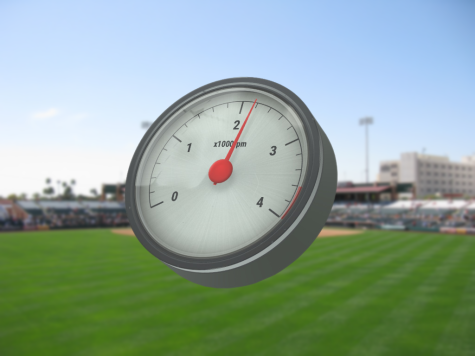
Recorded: 2200 rpm
